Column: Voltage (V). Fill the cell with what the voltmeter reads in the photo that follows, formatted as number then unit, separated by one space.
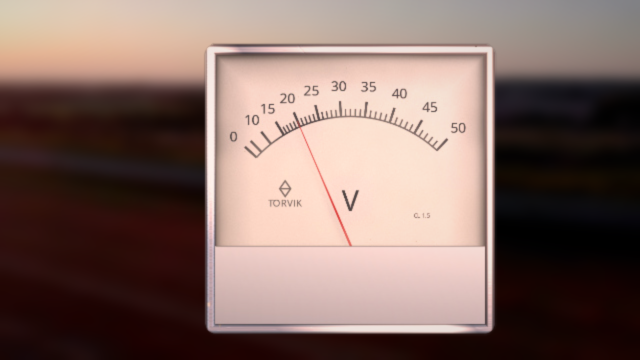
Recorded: 20 V
